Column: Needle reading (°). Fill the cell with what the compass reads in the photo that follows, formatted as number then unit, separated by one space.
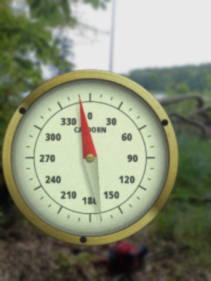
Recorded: 350 °
